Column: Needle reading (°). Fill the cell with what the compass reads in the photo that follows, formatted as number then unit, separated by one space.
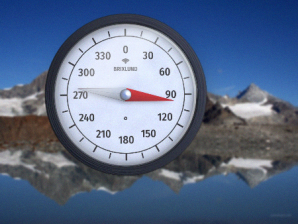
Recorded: 97.5 °
